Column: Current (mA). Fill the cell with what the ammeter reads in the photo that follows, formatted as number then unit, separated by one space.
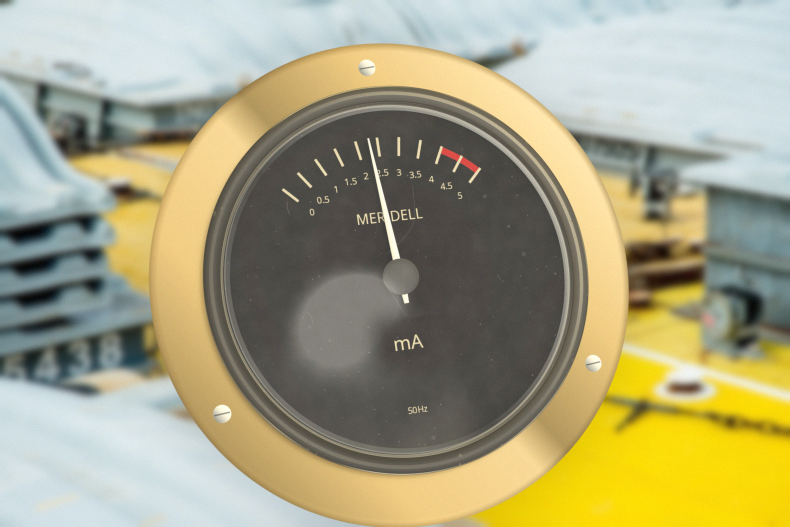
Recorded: 2.25 mA
